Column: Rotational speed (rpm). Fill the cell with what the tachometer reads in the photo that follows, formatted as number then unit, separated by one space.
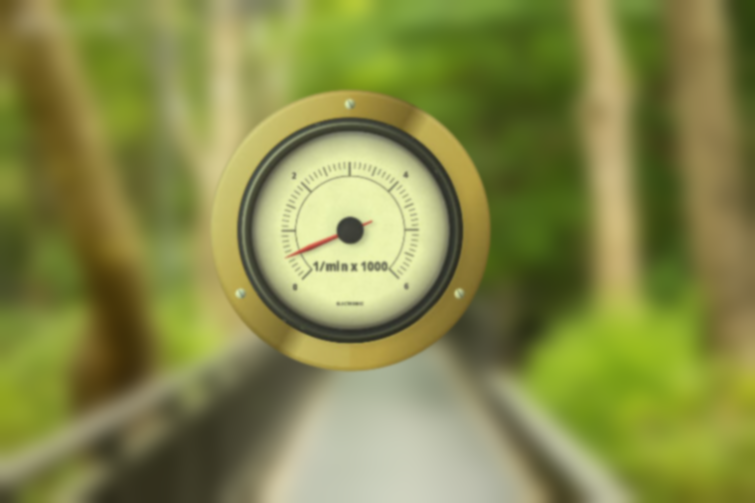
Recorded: 500 rpm
